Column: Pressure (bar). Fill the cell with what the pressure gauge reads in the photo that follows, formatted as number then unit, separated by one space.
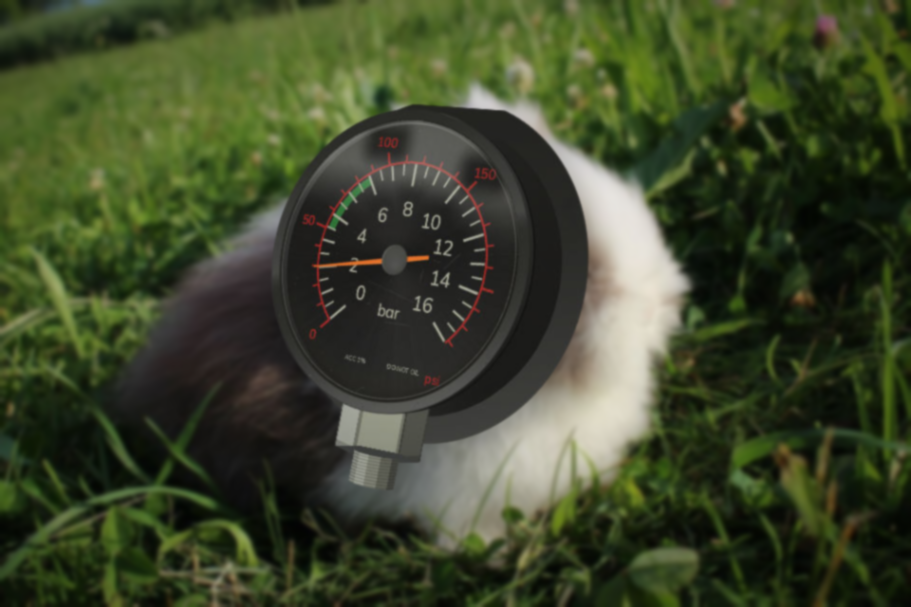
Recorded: 2 bar
